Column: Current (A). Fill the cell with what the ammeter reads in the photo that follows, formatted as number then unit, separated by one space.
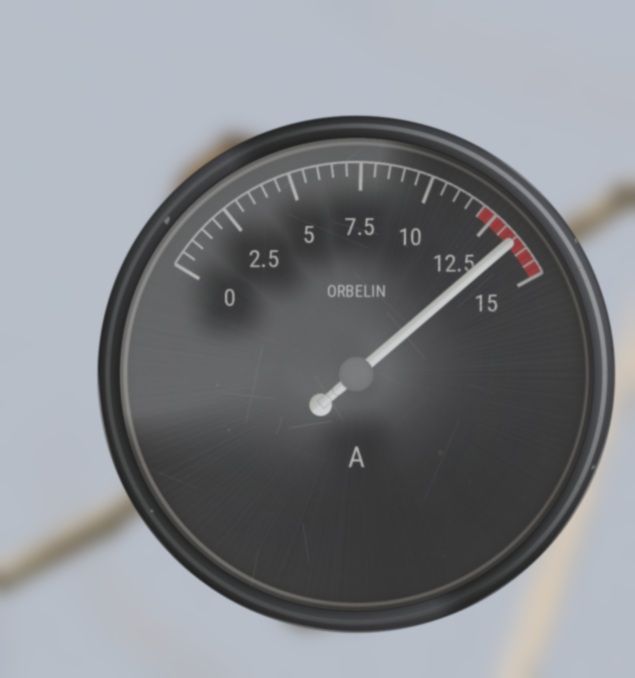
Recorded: 13.5 A
